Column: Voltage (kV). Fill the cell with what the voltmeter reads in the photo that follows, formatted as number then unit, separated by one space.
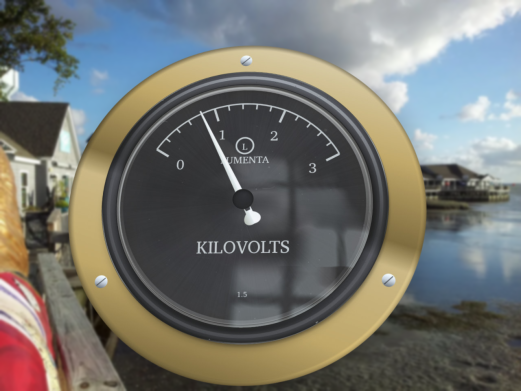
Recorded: 0.8 kV
